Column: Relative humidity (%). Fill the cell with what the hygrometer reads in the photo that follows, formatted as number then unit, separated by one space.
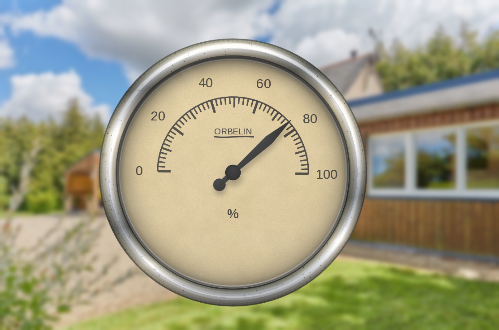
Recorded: 76 %
